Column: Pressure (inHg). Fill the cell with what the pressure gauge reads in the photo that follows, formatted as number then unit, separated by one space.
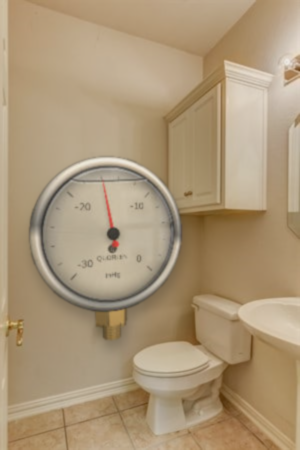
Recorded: -16 inHg
